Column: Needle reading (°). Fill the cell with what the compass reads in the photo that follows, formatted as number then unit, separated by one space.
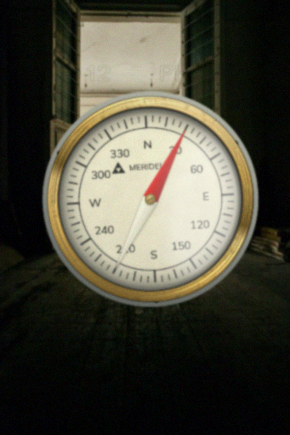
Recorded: 30 °
